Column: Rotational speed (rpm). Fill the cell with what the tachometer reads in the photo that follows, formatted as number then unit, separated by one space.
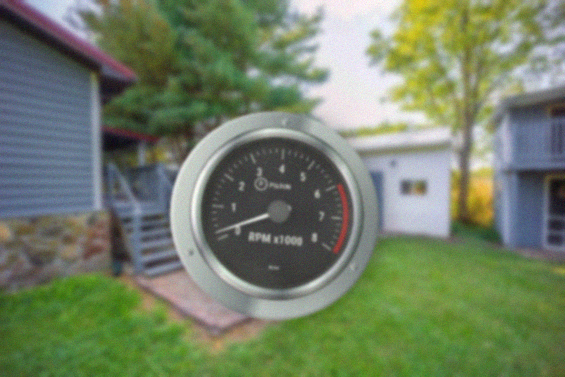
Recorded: 200 rpm
